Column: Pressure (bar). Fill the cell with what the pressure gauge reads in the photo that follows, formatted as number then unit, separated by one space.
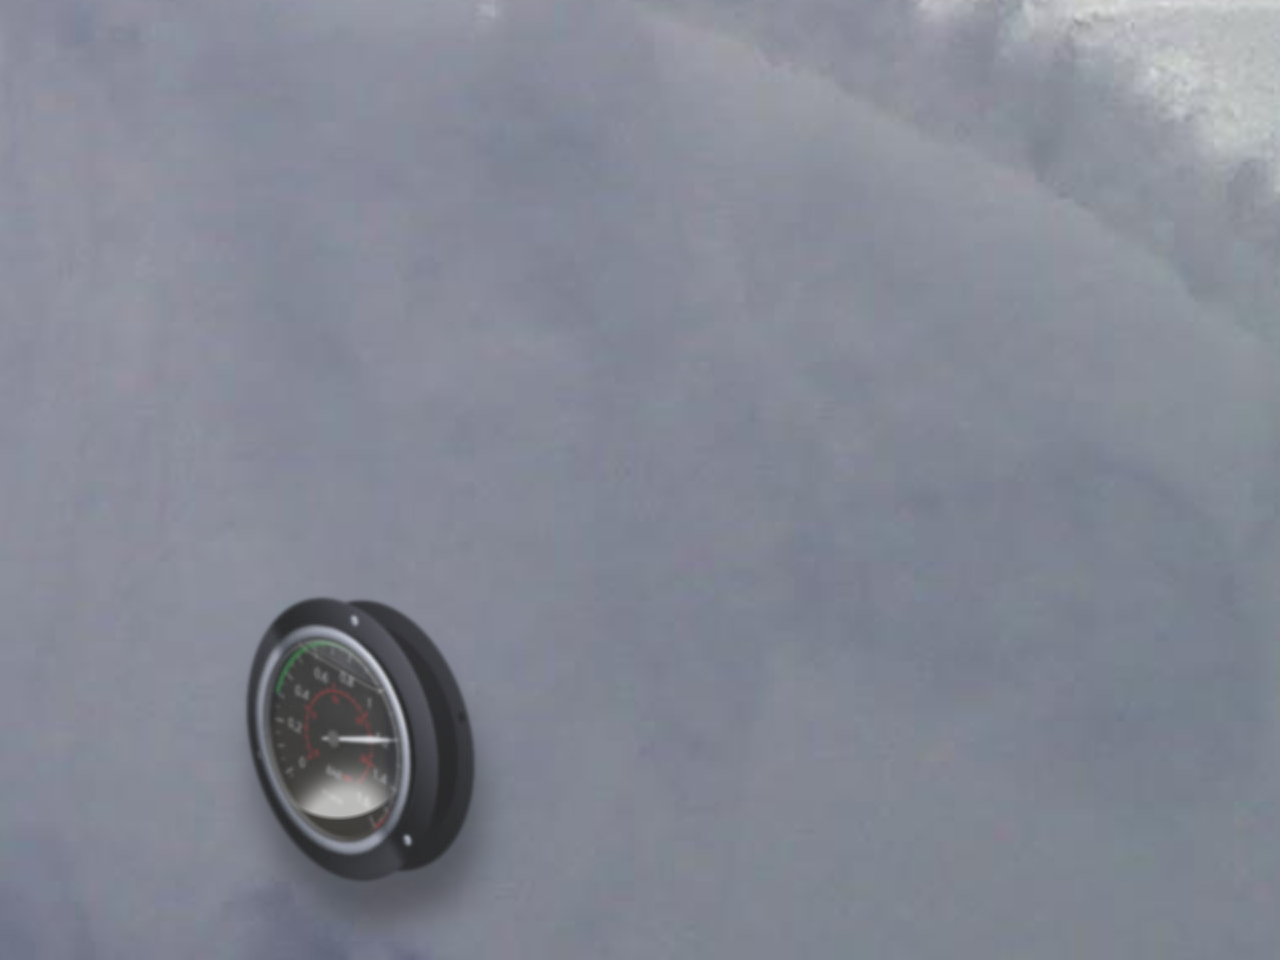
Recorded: 1.2 bar
